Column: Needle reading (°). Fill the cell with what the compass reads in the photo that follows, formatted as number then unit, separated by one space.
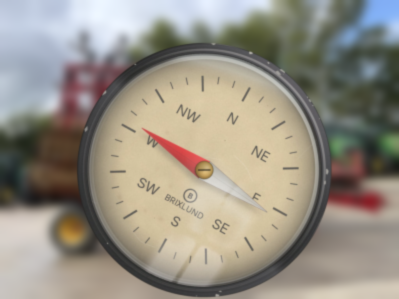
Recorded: 275 °
